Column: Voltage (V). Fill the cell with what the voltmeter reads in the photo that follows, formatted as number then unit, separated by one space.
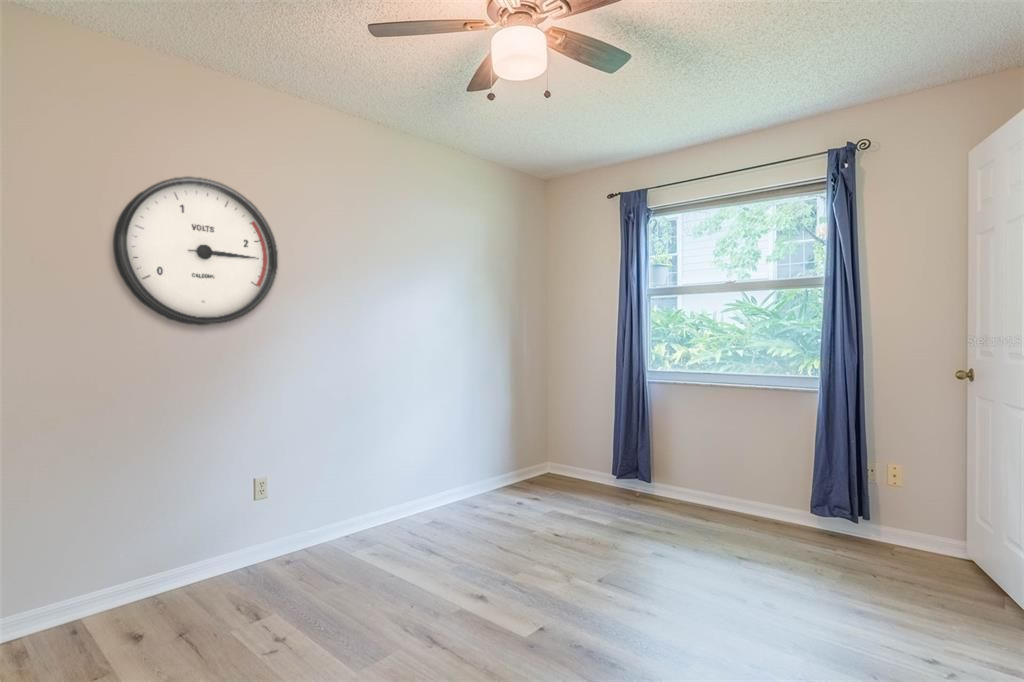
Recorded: 2.2 V
